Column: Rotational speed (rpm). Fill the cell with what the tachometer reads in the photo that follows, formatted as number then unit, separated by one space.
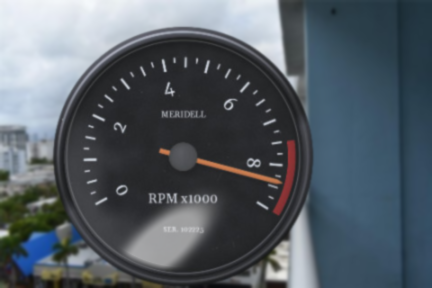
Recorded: 8375 rpm
